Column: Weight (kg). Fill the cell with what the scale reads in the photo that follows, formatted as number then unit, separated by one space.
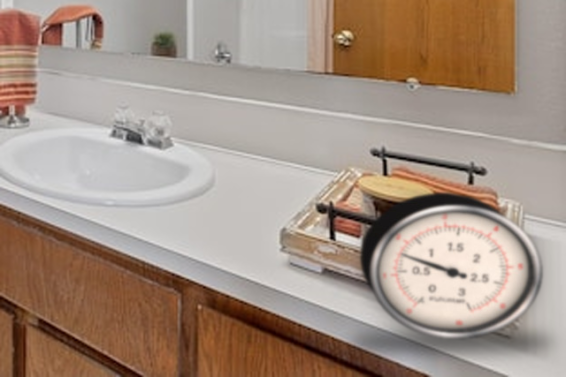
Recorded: 0.75 kg
